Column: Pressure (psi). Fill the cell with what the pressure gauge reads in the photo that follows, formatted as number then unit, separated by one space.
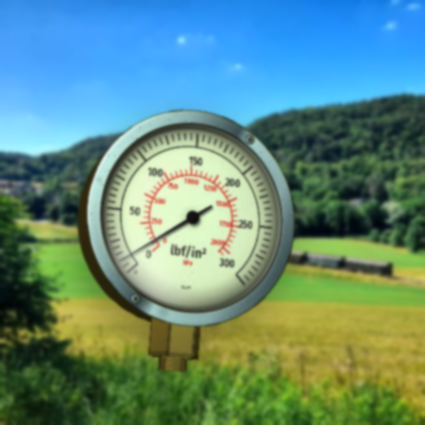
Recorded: 10 psi
